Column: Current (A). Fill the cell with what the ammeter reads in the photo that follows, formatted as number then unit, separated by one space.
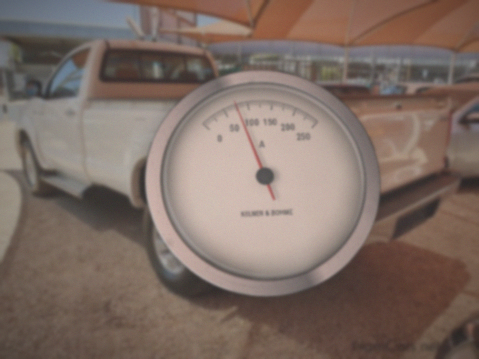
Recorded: 75 A
